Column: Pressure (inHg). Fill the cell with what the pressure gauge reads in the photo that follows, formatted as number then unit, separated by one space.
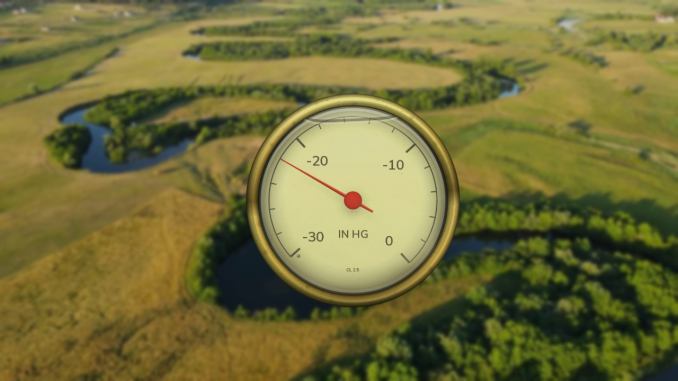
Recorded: -22 inHg
